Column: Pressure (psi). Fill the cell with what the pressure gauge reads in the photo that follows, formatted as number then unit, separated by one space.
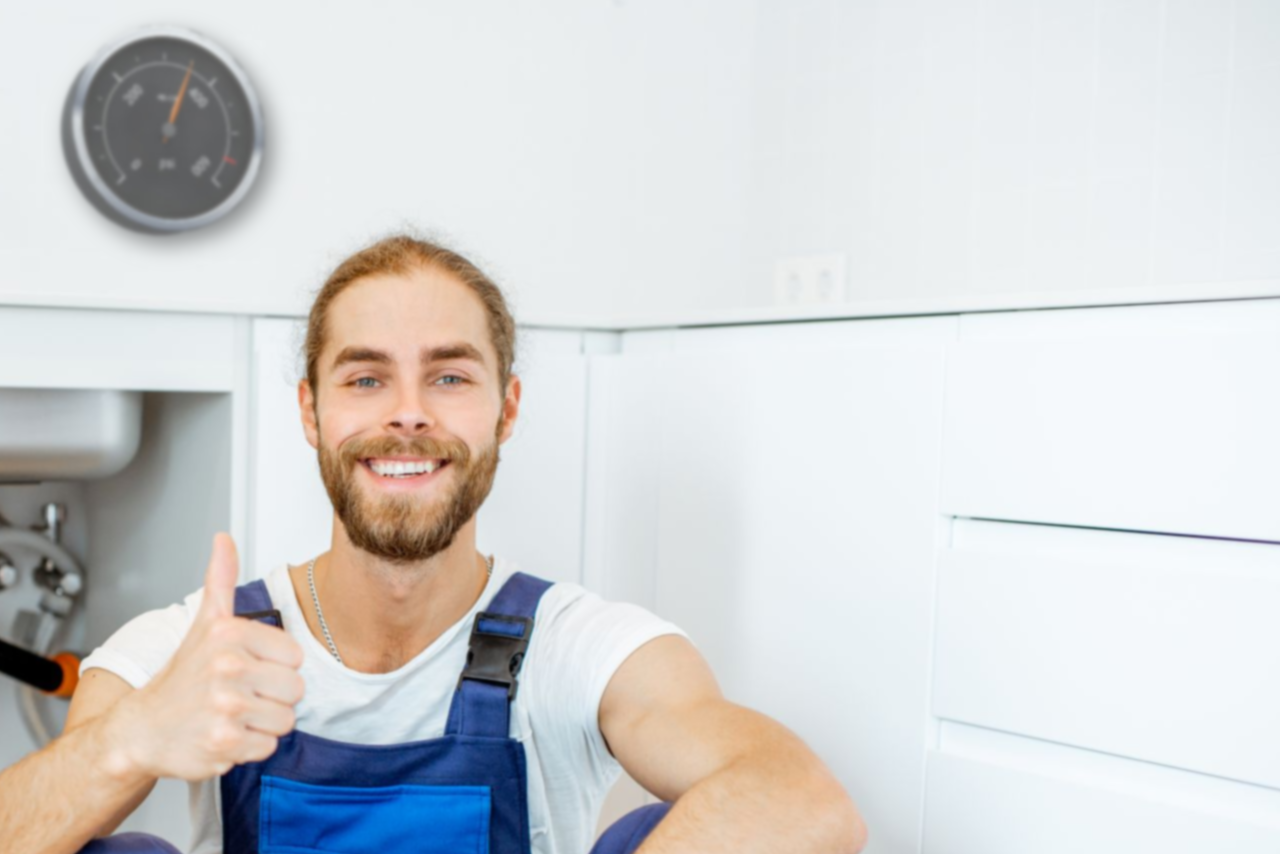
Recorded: 350 psi
